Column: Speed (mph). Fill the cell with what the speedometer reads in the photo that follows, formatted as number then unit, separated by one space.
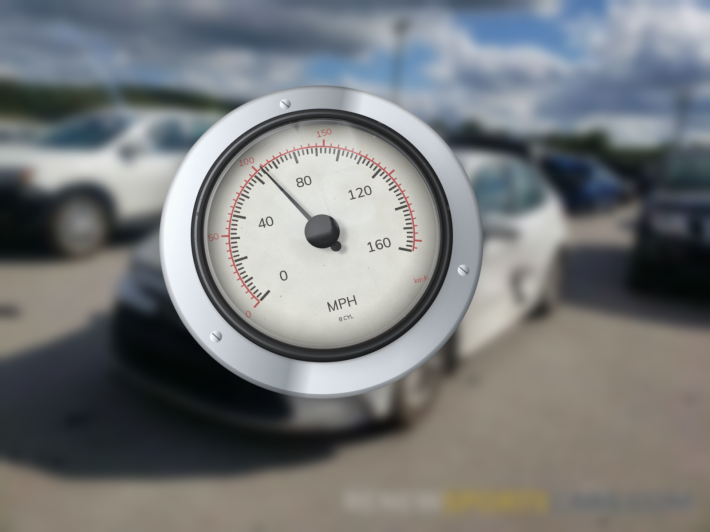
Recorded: 64 mph
